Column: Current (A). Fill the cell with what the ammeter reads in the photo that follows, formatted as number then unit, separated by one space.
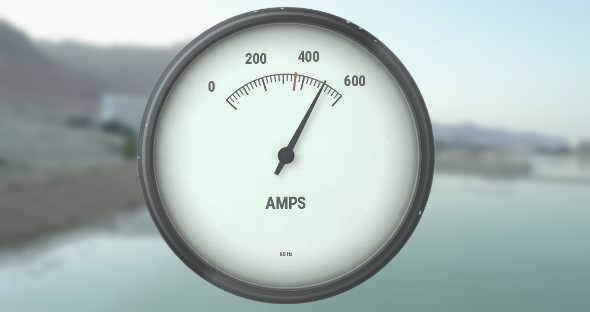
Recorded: 500 A
